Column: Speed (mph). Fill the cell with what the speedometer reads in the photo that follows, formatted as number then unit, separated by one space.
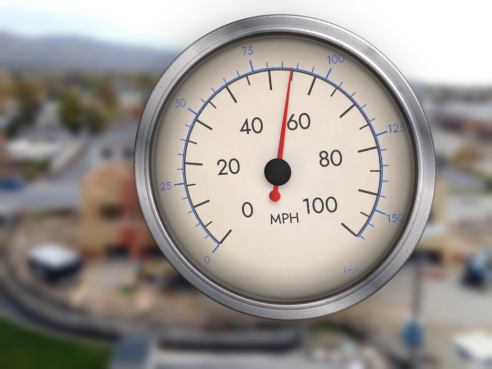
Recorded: 55 mph
